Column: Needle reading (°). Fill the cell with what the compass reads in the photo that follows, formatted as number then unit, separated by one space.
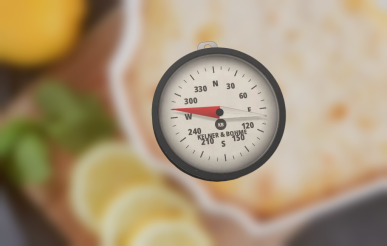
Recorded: 280 °
